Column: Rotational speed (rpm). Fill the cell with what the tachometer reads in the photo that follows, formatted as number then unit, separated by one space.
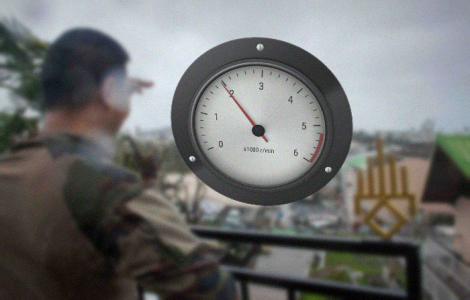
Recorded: 2000 rpm
